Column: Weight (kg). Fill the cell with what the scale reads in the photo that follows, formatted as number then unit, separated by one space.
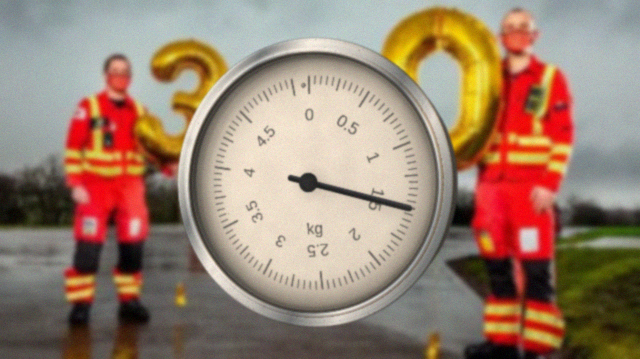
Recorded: 1.5 kg
